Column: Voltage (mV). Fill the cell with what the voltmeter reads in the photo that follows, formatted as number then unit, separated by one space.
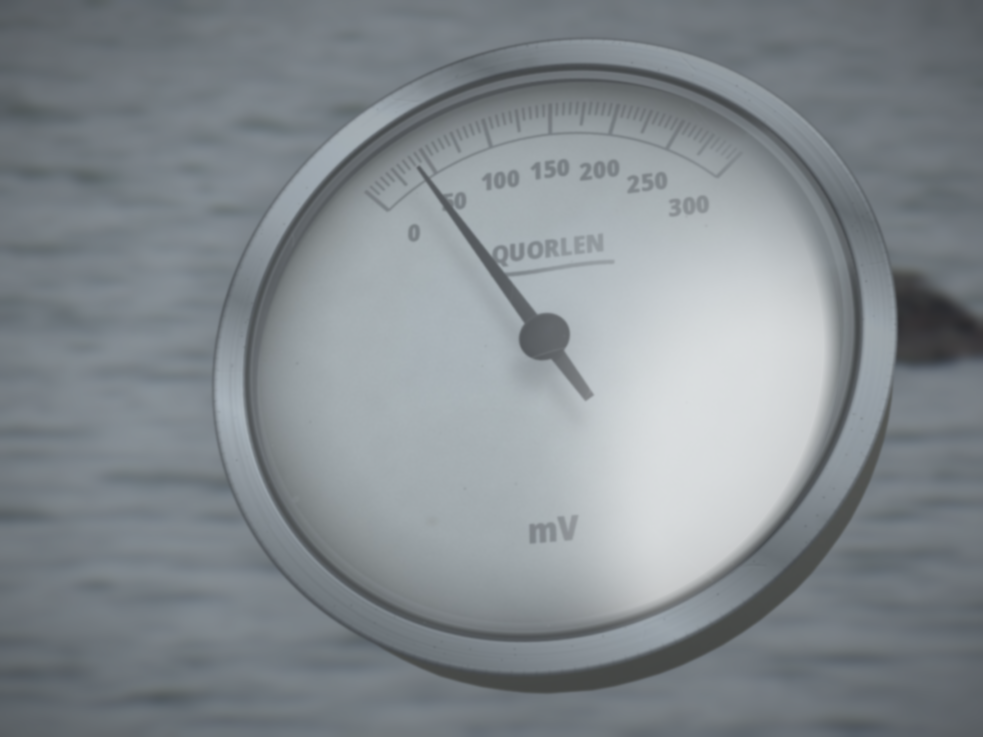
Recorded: 40 mV
